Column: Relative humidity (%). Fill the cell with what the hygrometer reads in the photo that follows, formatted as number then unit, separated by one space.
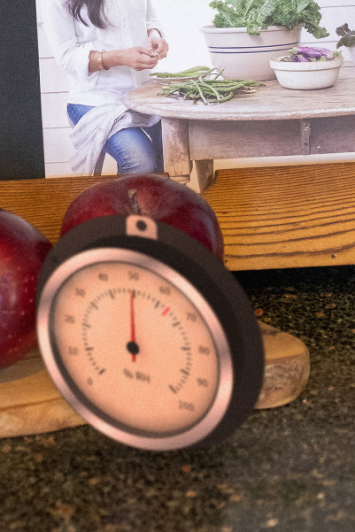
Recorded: 50 %
